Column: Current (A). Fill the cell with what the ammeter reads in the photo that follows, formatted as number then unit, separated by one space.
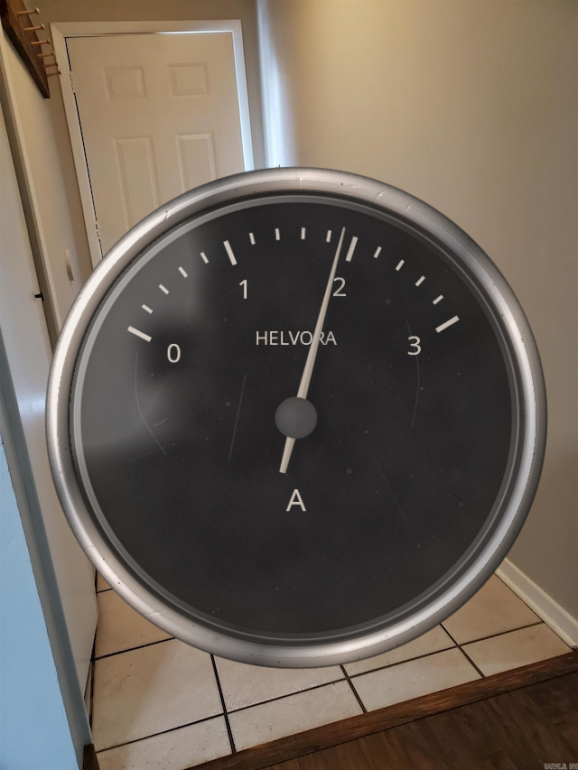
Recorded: 1.9 A
